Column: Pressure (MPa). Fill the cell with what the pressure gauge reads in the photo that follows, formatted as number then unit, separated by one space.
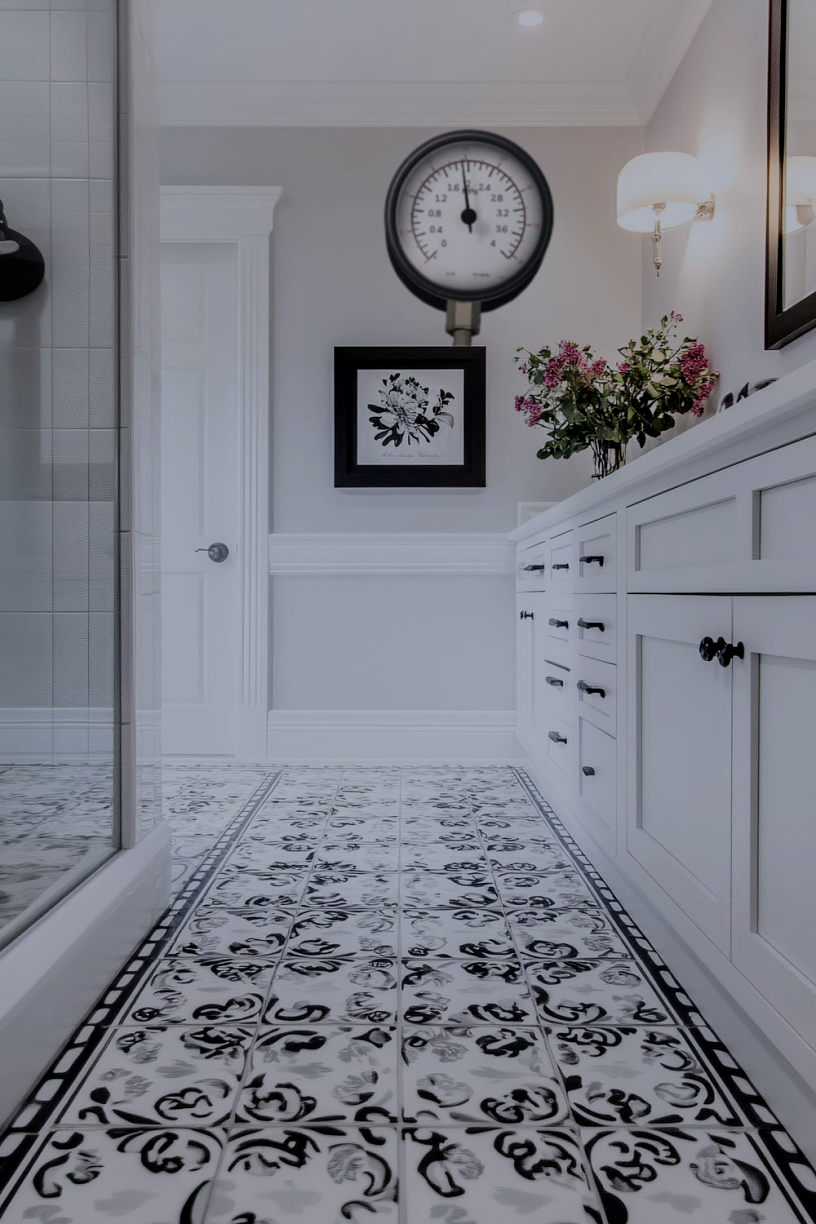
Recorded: 1.9 MPa
